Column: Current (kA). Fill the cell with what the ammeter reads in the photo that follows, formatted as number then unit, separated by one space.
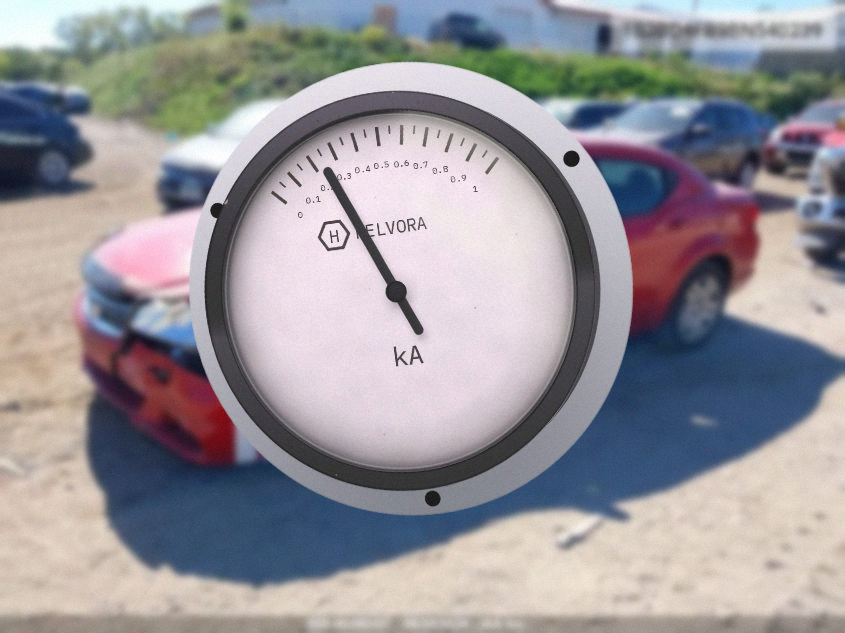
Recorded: 0.25 kA
